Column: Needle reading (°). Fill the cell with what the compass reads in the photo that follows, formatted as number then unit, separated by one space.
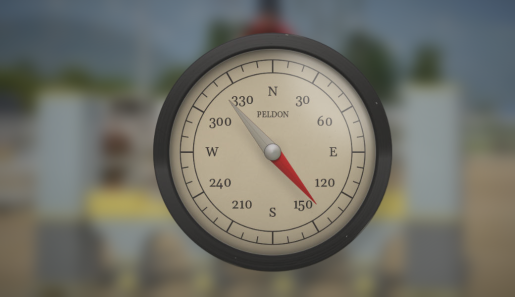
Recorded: 140 °
